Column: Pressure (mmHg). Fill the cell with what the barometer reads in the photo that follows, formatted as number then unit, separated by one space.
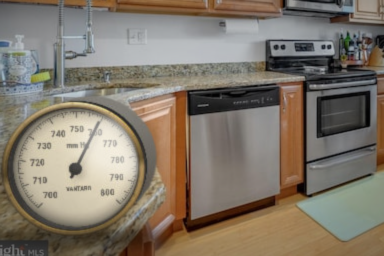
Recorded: 760 mmHg
